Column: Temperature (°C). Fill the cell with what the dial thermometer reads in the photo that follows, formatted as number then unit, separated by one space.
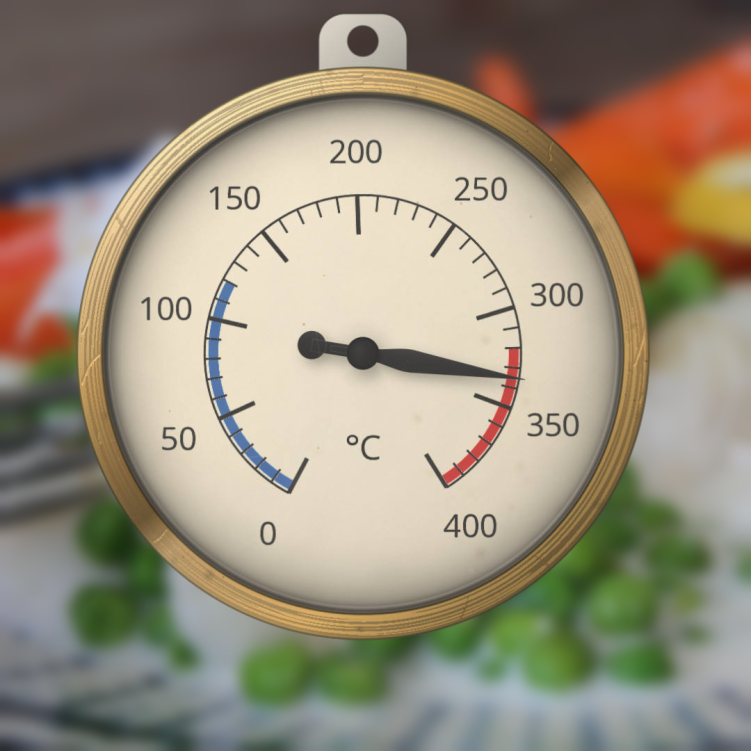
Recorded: 335 °C
